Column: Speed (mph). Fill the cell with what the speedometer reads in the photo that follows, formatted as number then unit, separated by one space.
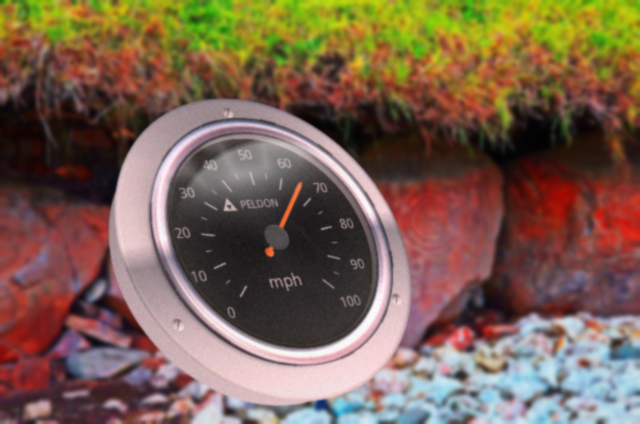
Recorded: 65 mph
